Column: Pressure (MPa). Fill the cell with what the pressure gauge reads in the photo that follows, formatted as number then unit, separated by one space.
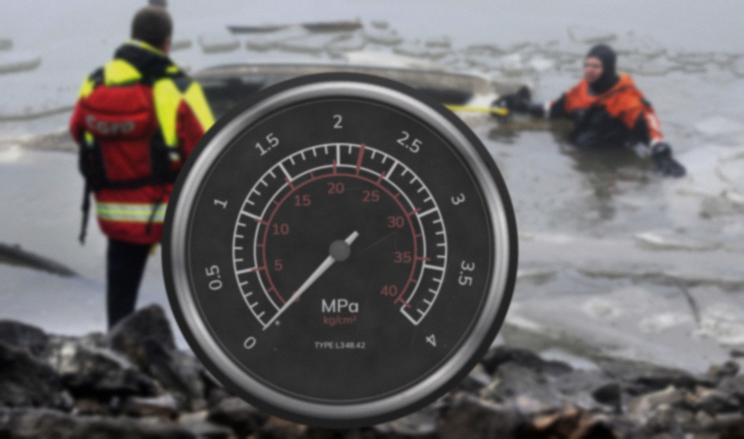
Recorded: 0 MPa
